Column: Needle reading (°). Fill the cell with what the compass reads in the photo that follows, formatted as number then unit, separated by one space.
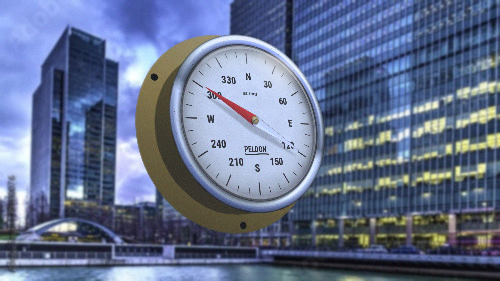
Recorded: 300 °
